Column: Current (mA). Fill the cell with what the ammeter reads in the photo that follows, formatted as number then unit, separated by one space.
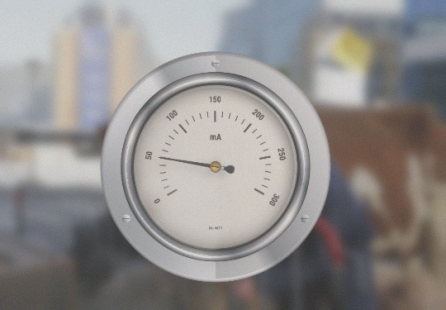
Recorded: 50 mA
